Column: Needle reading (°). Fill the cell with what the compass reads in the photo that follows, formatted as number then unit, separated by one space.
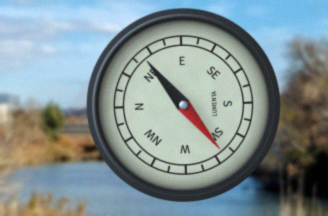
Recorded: 232.5 °
